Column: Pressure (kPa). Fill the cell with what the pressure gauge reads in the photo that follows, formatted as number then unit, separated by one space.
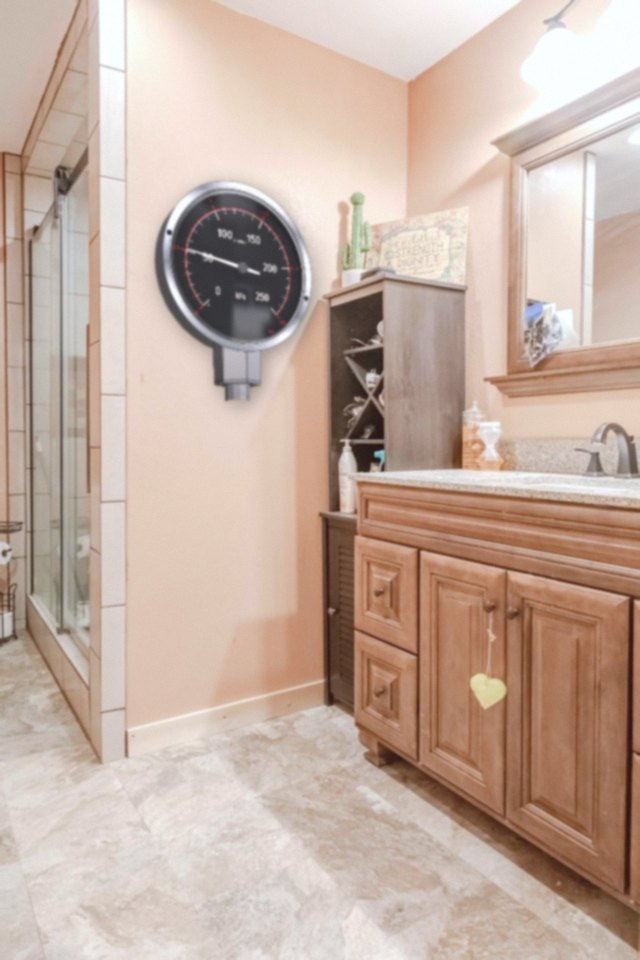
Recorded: 50 kPa
